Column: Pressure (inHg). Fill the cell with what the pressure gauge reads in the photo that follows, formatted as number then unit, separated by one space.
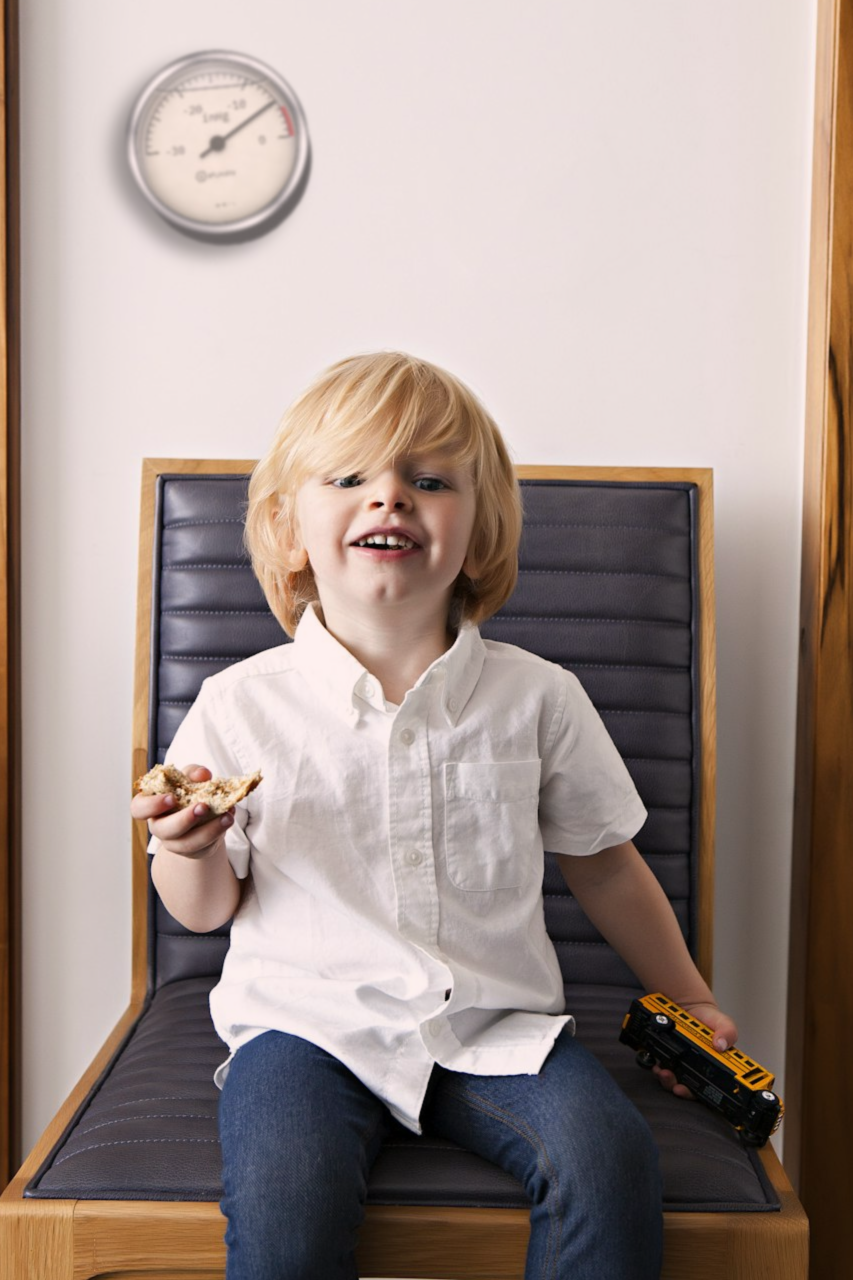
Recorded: -5 inHg
